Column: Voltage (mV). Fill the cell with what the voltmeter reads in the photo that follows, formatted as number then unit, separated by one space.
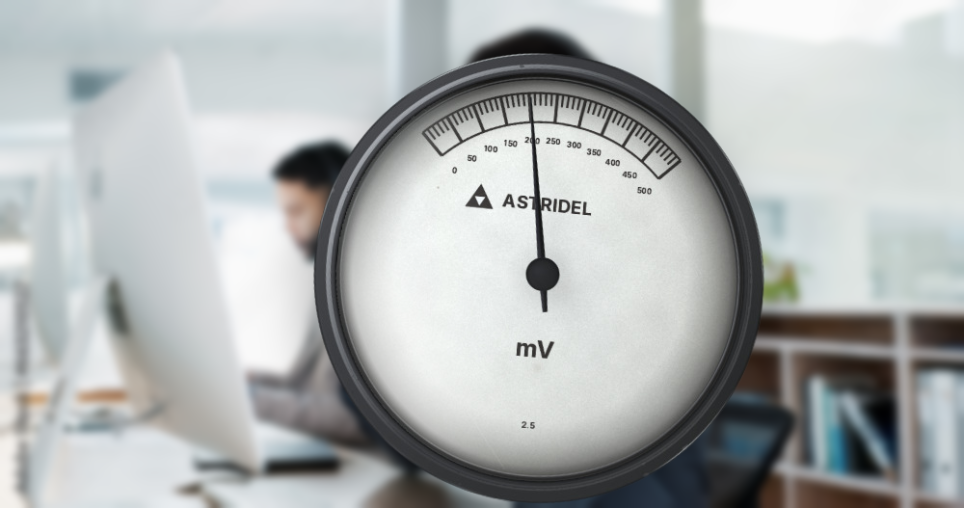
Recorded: 200 mV
